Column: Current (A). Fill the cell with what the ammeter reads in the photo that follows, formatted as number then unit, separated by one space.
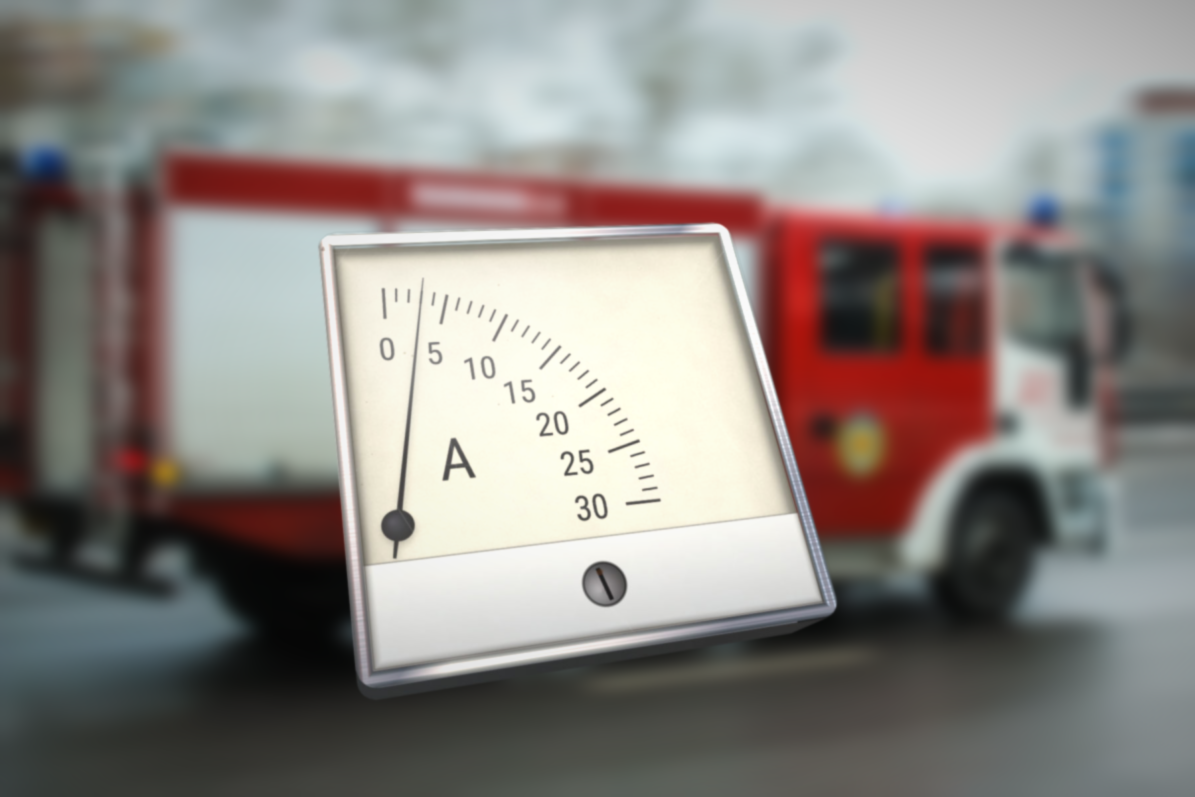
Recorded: 3 A
